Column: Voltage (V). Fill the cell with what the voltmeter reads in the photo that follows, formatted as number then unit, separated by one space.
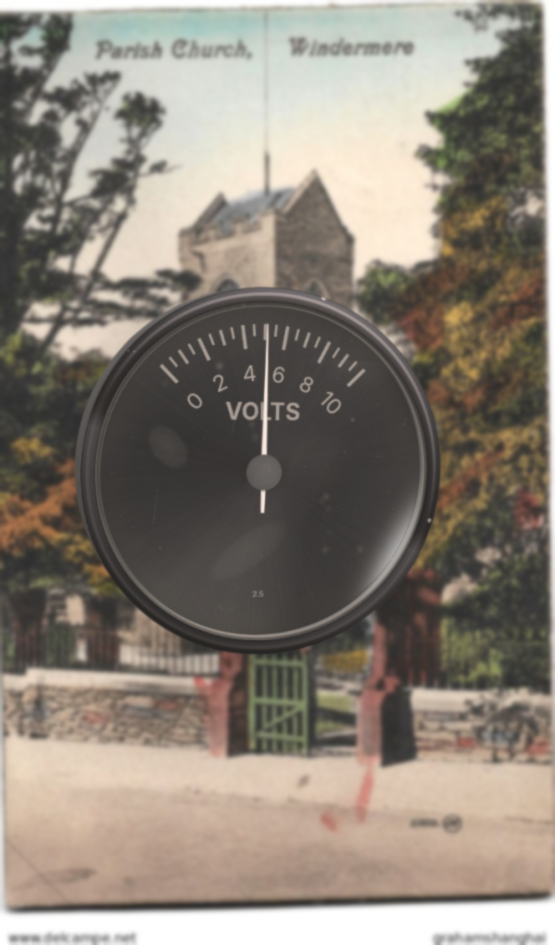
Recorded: 5 V
